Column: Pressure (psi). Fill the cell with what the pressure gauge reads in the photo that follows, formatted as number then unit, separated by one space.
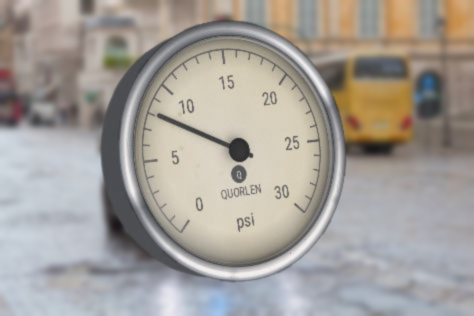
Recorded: 8 psi
